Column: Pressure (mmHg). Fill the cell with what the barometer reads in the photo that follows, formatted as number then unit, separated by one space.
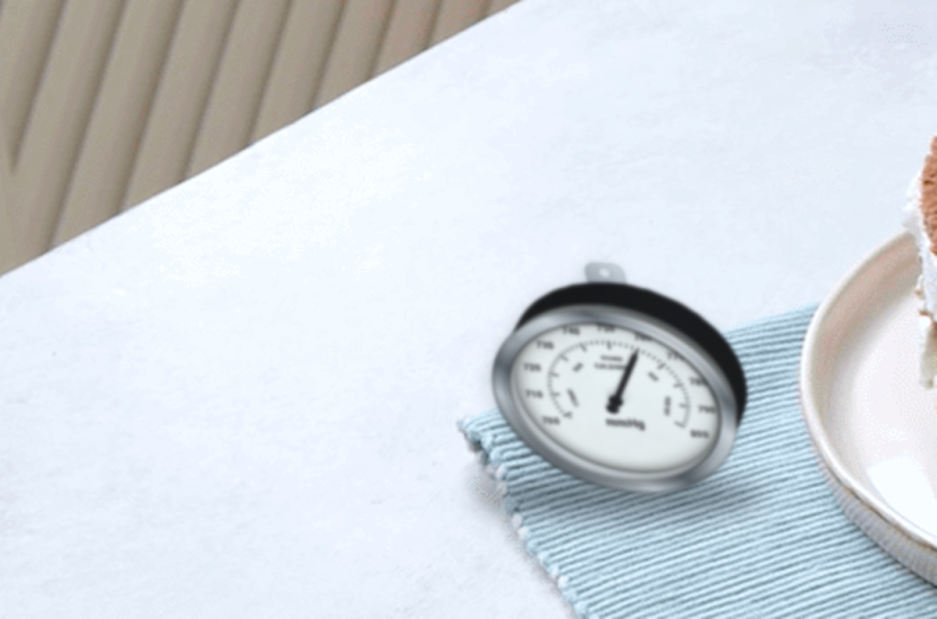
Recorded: 760 mmHg
